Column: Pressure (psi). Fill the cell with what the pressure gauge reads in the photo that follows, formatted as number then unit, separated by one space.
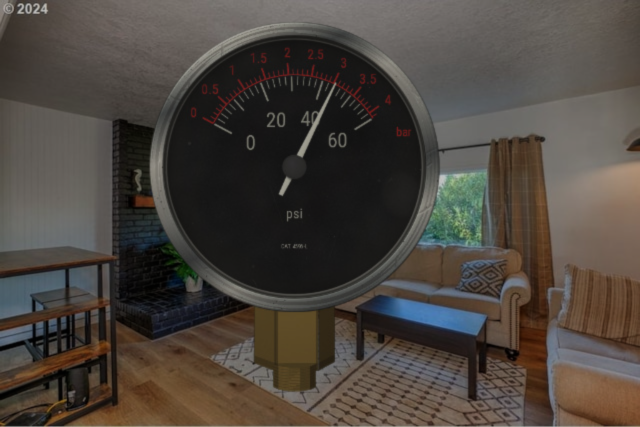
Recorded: 44 psi
